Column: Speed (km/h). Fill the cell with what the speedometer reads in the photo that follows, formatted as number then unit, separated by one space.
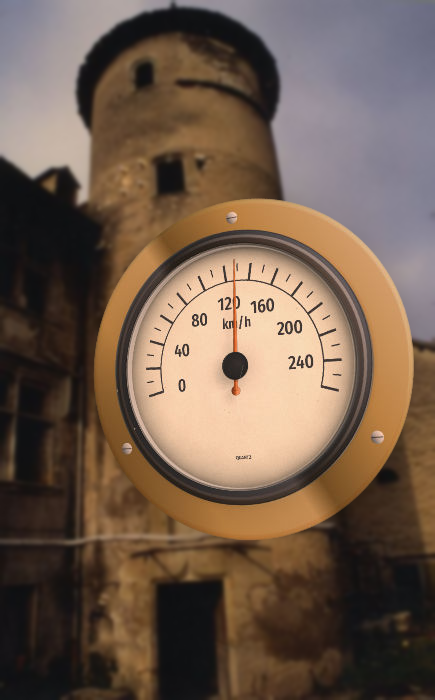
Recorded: 130 km/h
